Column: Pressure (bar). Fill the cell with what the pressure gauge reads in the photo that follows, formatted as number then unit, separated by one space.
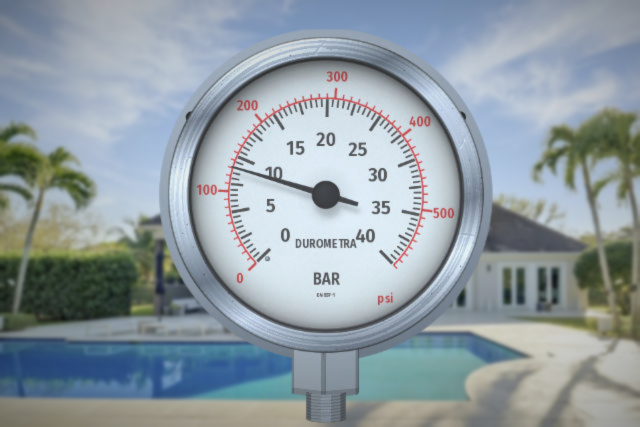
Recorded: 9 bar
